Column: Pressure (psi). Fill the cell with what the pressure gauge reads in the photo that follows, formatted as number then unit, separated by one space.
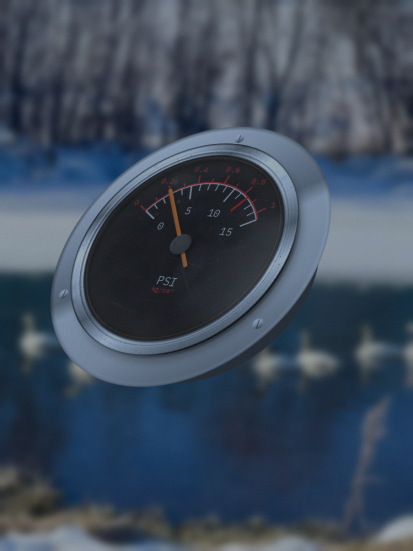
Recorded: 3 psi
